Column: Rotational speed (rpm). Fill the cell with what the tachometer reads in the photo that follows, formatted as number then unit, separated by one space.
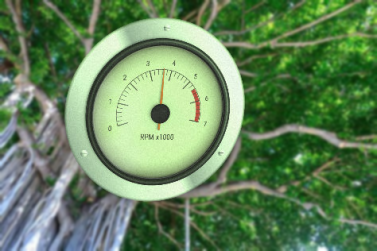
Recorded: 3600 rpm
